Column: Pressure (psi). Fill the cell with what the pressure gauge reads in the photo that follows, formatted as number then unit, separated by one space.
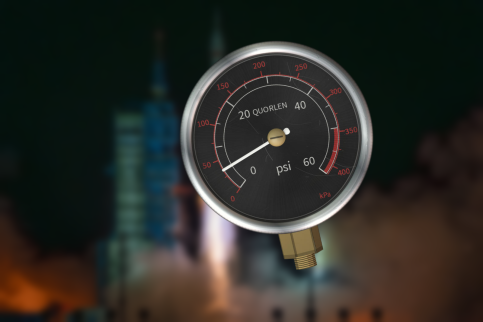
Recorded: 5 psi
